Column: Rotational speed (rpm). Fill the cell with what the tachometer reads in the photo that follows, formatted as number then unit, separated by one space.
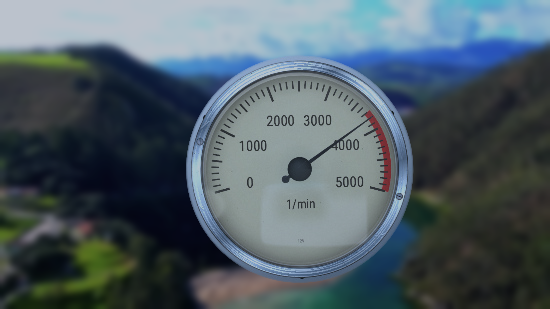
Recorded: 3800 rpm
